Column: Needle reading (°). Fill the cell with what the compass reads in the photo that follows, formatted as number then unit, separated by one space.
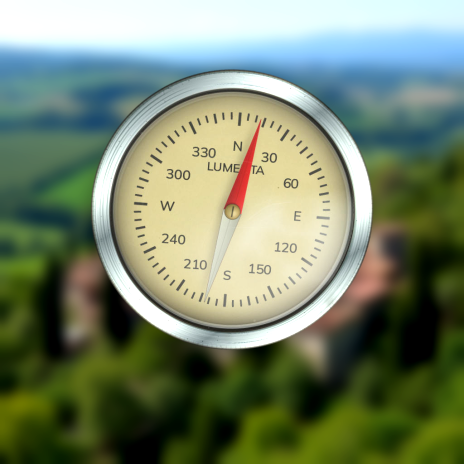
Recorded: 12.5 °
